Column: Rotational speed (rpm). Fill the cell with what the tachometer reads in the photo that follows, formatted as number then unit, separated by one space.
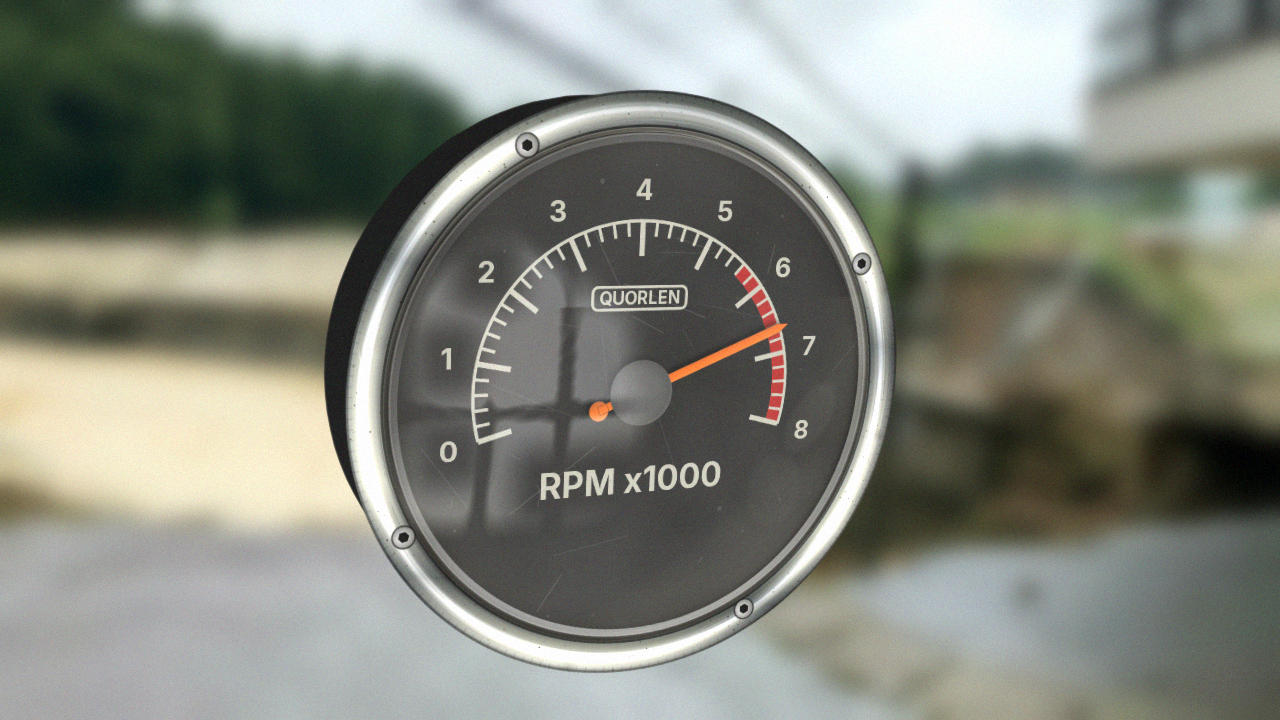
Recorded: 6600 rpm
